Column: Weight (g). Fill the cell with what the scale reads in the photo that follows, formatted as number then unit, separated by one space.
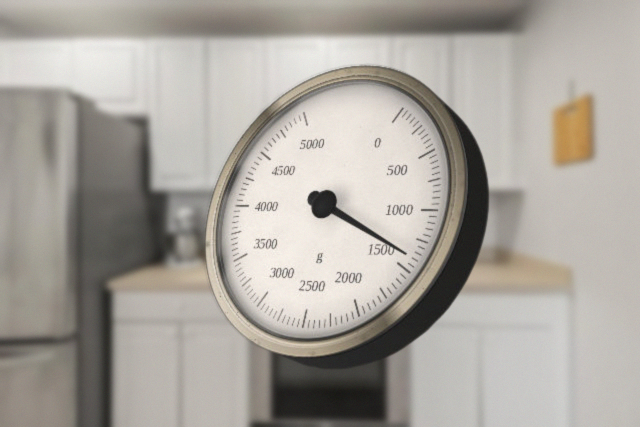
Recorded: 1400 g
